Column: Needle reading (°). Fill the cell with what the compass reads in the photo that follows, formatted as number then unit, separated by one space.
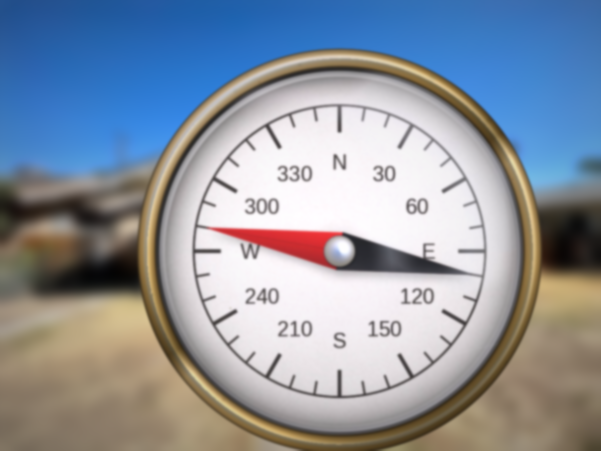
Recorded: 280 °
